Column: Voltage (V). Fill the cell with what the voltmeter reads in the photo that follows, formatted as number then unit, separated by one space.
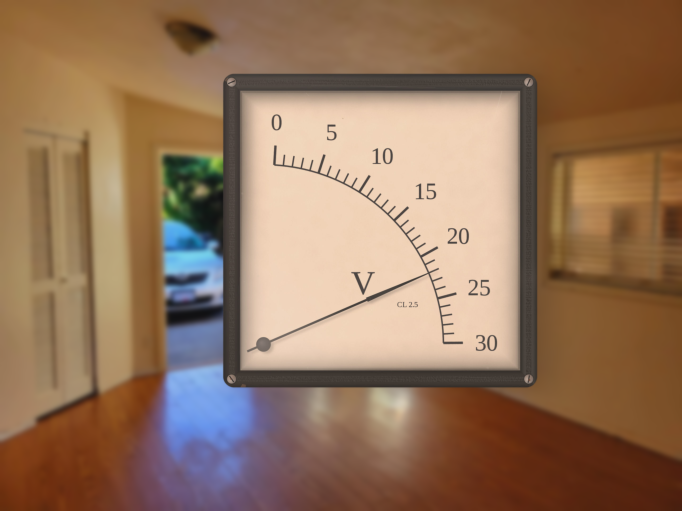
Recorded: 22 V
